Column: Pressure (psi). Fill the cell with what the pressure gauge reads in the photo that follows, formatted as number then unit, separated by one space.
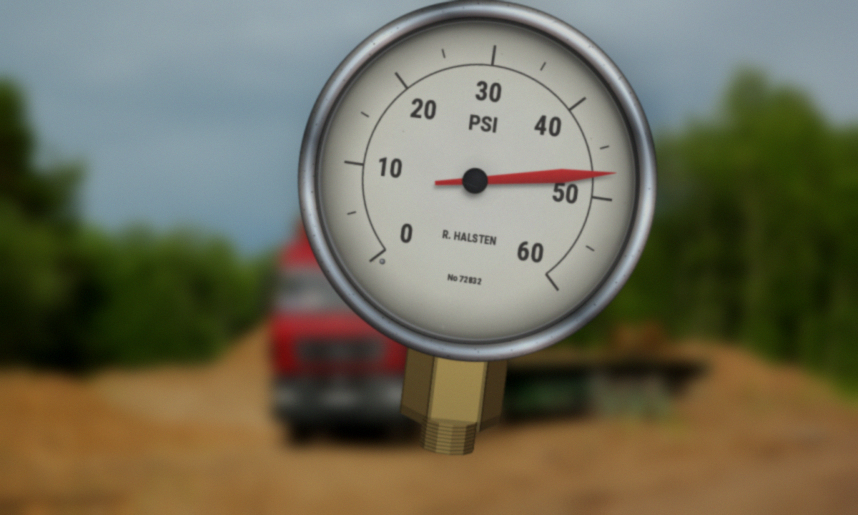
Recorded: 47.5 psi
